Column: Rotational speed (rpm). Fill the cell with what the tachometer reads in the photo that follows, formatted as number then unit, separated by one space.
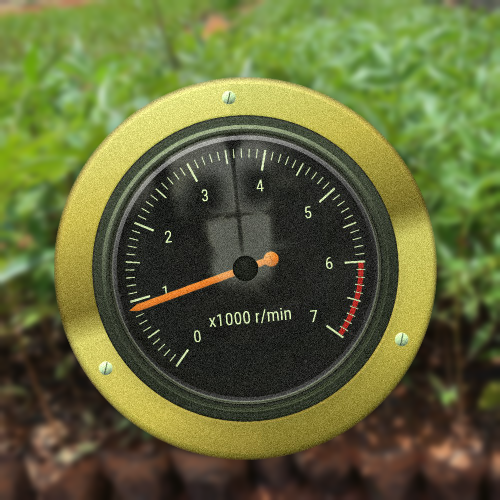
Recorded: 900 rpm
